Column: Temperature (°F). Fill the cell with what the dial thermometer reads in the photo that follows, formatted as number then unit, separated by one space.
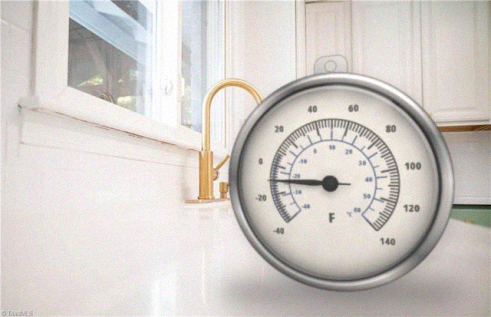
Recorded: -10 °F
